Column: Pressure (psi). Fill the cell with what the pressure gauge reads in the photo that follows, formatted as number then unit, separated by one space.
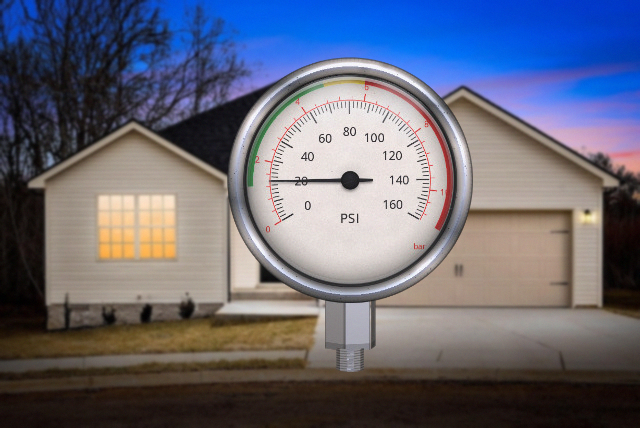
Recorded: 20 psi
